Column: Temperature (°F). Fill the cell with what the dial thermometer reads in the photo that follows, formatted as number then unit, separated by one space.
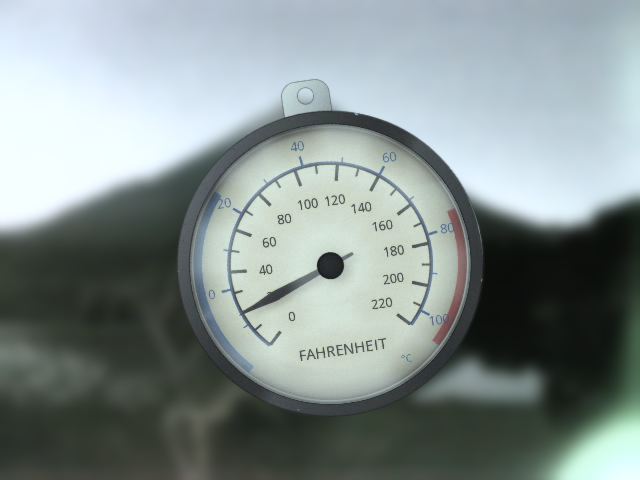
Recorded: 20 °F
